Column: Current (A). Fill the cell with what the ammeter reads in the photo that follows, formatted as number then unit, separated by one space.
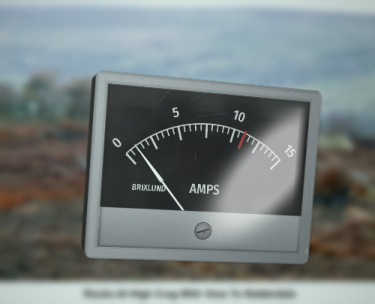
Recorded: 1 A
